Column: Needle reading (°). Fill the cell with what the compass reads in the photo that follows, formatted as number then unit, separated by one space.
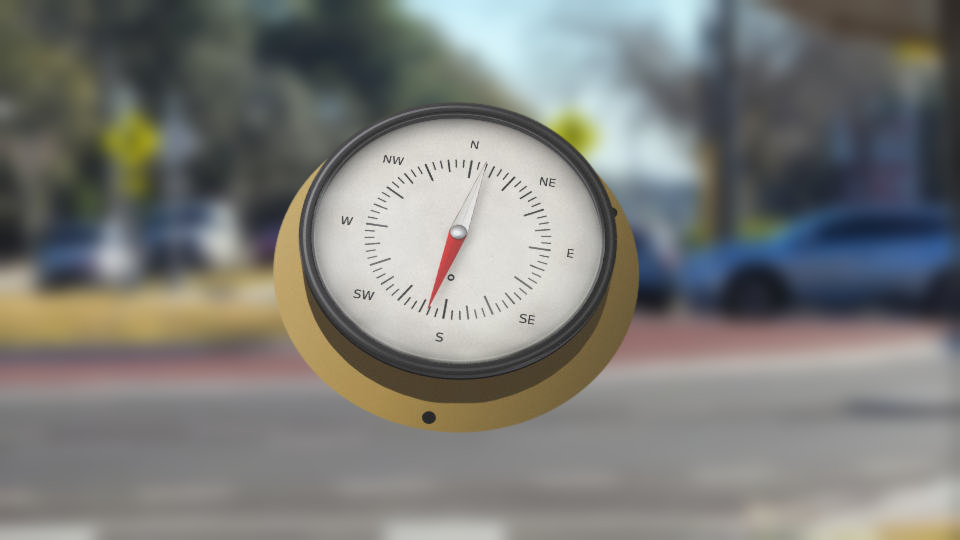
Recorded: 190 °
